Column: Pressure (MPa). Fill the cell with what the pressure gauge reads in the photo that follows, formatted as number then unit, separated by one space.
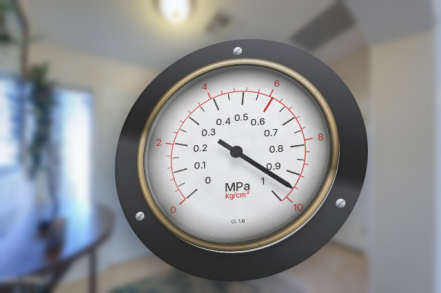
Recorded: 0.95 MPa
